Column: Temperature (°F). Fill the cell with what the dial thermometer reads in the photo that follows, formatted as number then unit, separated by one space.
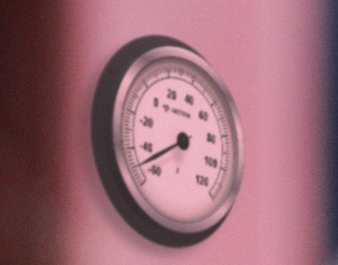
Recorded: -50 °F
